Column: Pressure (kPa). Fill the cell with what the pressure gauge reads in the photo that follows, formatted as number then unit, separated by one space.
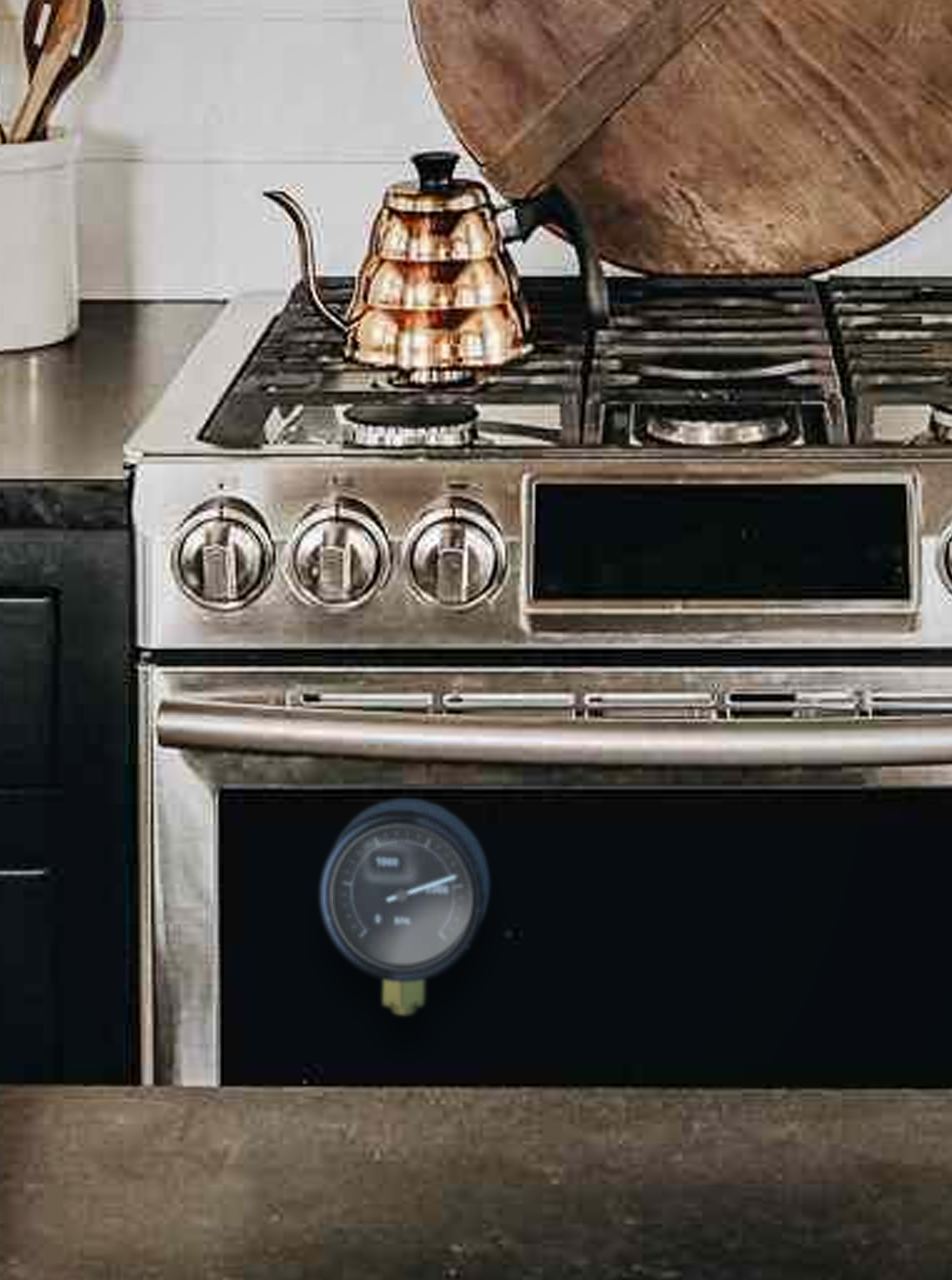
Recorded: 1900 kPa
